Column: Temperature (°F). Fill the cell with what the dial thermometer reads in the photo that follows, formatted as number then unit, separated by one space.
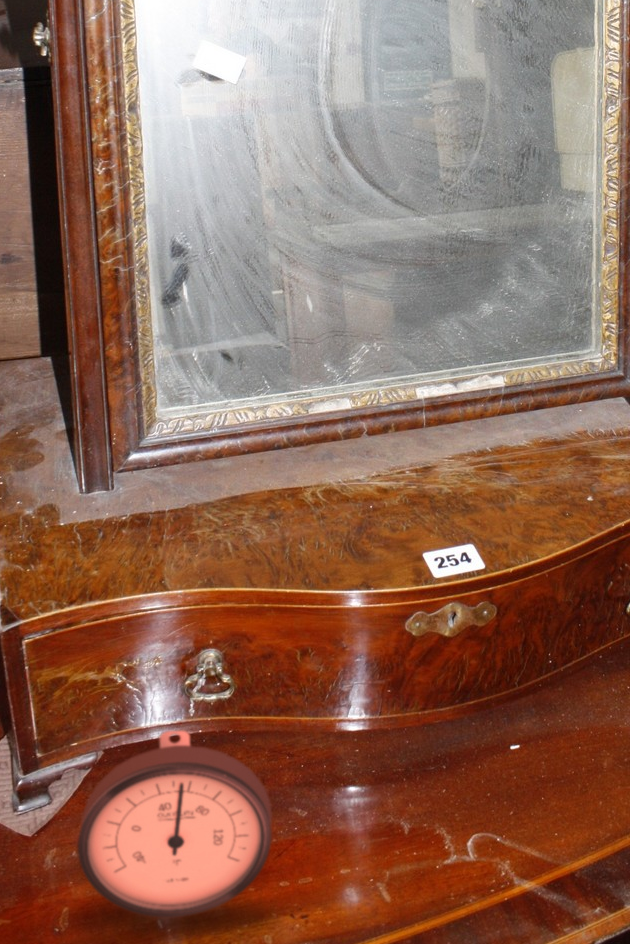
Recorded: 55 °F
